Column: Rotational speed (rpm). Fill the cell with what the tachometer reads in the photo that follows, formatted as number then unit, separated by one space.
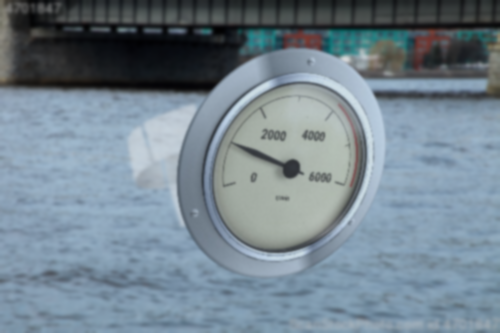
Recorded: 1000 rpm
